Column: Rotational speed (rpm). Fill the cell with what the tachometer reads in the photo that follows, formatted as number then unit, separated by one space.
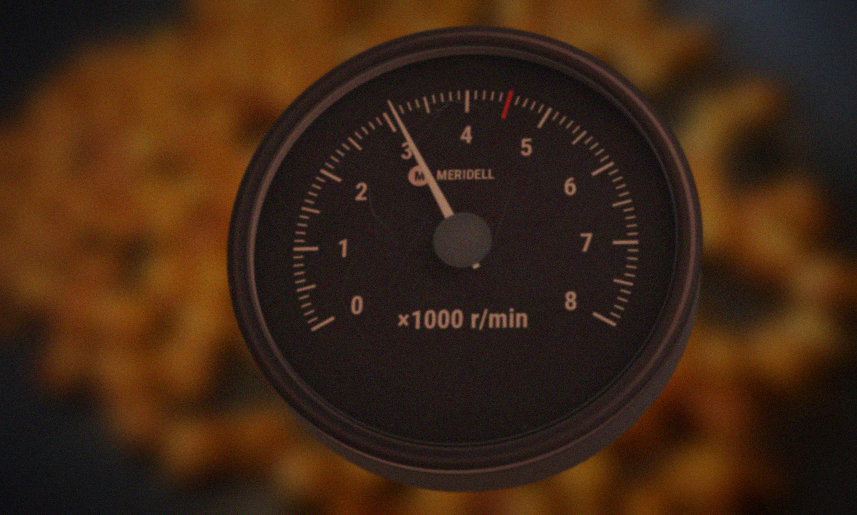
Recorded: 3100 rpm
